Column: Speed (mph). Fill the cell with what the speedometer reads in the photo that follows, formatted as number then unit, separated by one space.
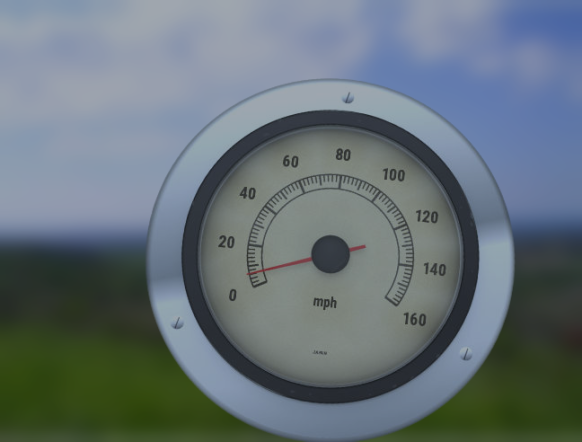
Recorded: 6 mph
